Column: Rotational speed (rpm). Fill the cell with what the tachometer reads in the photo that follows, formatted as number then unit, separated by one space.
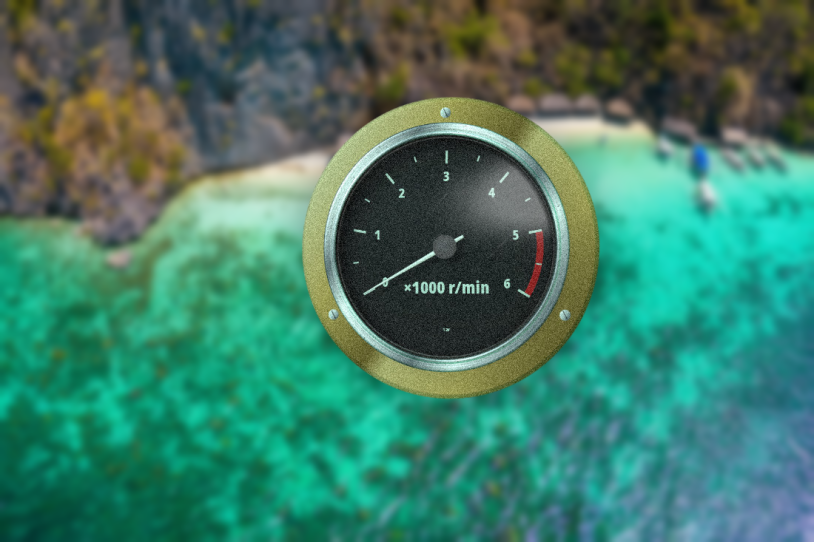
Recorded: 0 rpm
